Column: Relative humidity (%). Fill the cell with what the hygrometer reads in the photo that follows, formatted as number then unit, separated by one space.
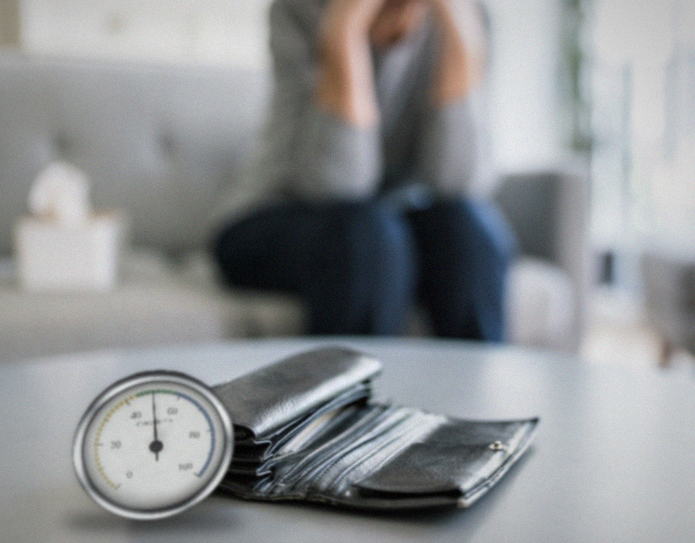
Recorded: 50 %
